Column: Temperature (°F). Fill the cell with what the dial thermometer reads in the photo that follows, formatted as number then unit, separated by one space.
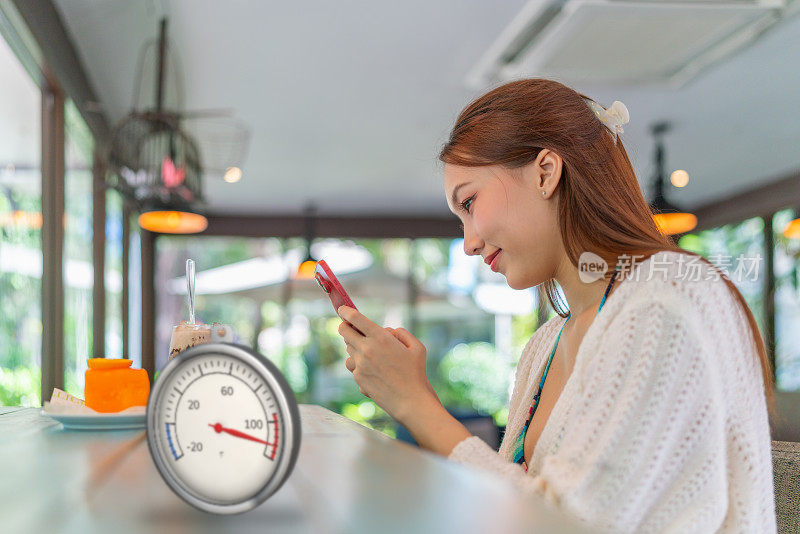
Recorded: 112 °F
